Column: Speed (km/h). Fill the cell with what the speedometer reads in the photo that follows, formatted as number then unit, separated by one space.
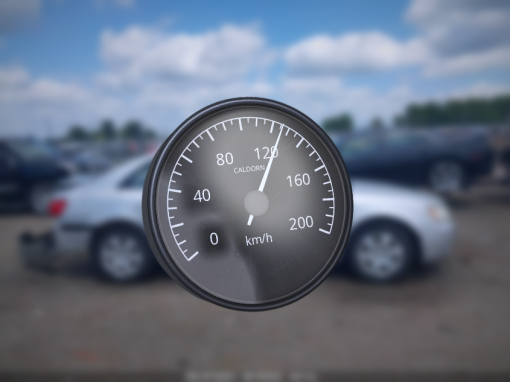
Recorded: 125 km/h
